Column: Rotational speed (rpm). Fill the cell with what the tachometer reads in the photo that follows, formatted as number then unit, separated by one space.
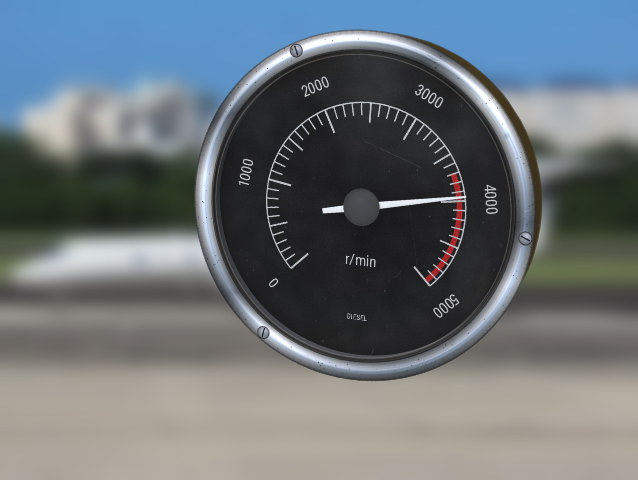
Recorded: 3950 rpm
